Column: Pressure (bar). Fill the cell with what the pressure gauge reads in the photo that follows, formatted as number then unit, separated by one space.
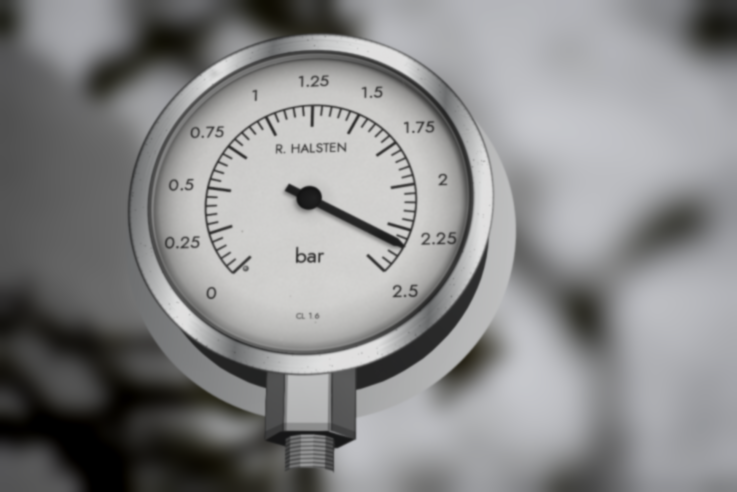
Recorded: 2.35 bar
